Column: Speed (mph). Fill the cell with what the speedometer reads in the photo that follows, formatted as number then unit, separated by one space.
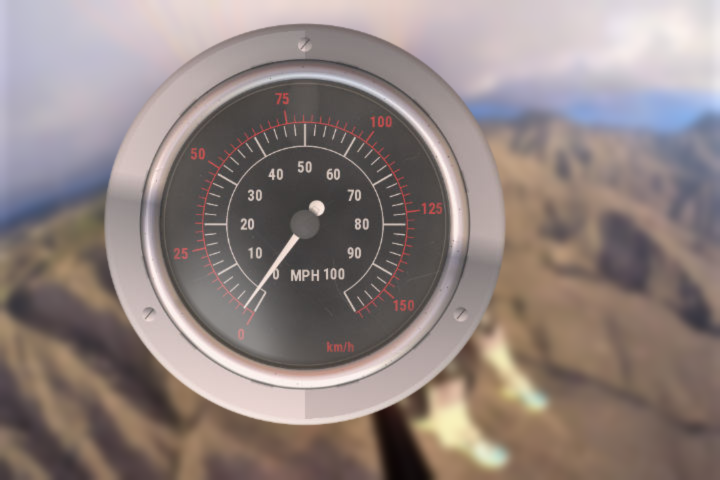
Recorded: 2 mph
